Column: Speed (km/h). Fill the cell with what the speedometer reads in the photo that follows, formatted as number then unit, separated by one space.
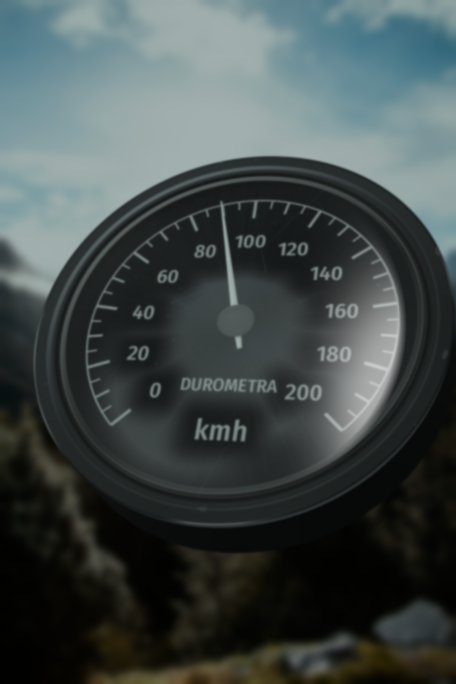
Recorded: 90 km/h
